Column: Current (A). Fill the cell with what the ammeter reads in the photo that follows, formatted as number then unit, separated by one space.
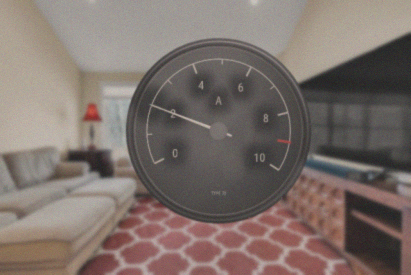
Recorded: 2 A
